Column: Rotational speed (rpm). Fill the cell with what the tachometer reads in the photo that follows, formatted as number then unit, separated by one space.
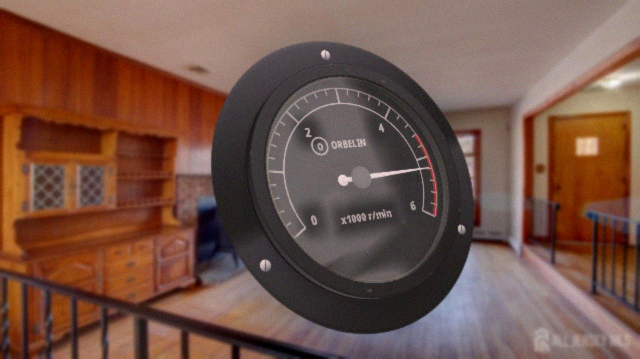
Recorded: 5200 rpm
